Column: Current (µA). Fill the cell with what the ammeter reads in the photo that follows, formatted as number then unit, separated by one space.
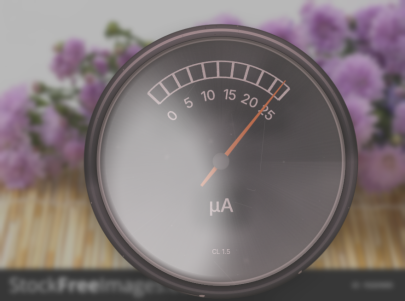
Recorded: 23.75 µA
